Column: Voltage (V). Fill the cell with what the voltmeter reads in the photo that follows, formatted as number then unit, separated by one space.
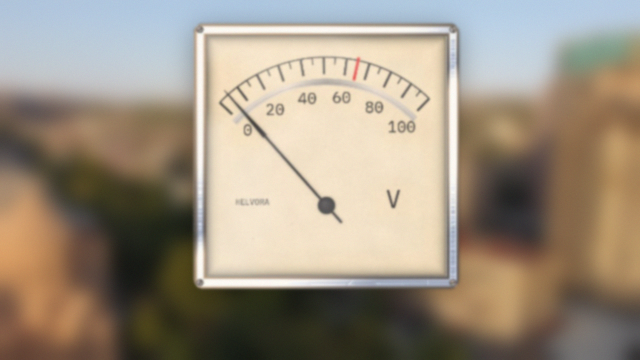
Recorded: 5 V
